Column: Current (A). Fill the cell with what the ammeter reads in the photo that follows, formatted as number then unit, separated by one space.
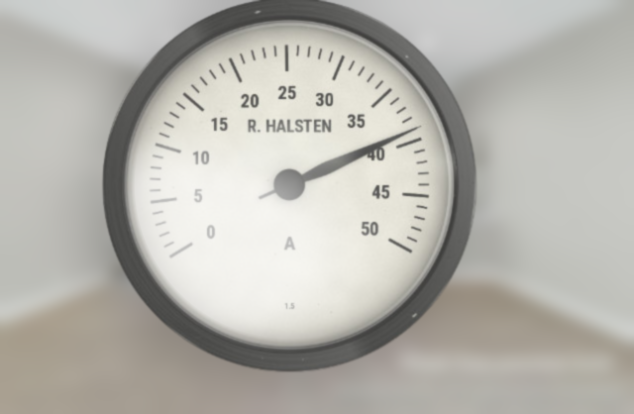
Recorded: 39 A
